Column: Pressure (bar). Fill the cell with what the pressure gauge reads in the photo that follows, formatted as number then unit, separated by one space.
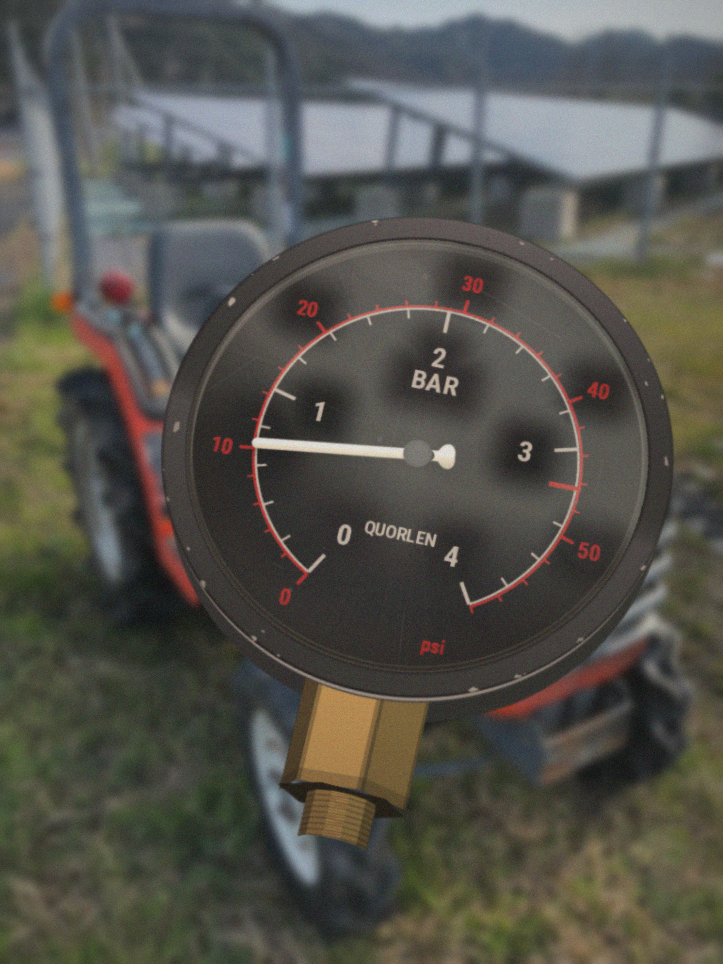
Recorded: 0.7 bar
